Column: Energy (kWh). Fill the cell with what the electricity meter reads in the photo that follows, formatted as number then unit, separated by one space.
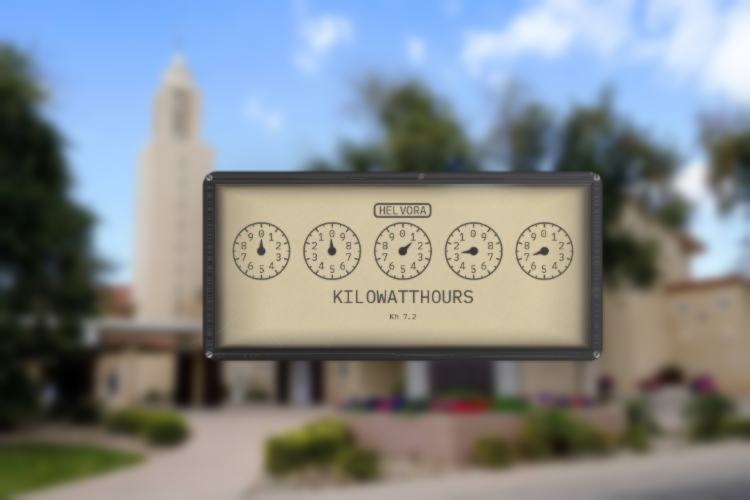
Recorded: 127 kWh
